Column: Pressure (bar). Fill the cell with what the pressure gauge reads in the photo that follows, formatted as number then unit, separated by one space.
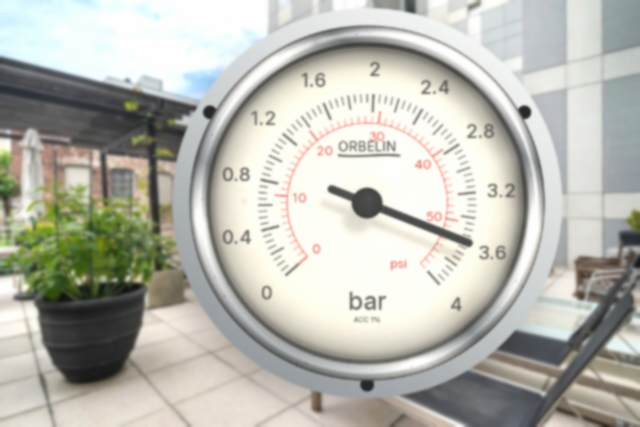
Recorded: 3.6 bar
